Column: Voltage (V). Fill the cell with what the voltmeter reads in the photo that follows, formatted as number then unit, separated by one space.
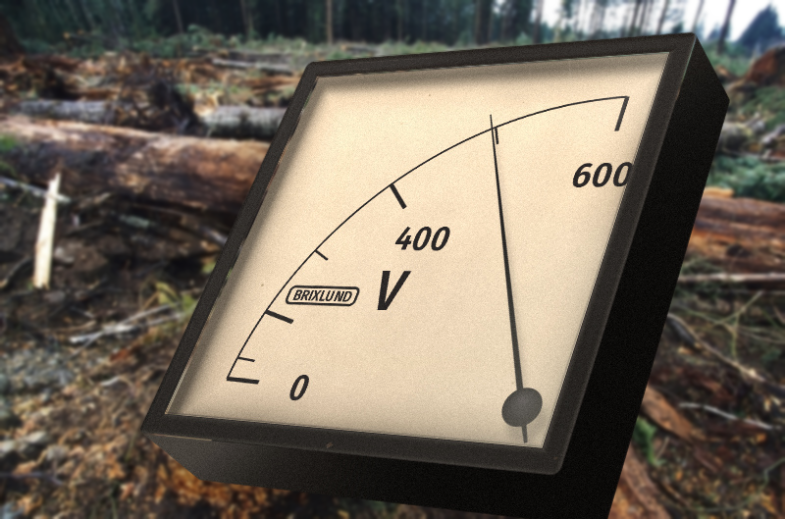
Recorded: 500 V
